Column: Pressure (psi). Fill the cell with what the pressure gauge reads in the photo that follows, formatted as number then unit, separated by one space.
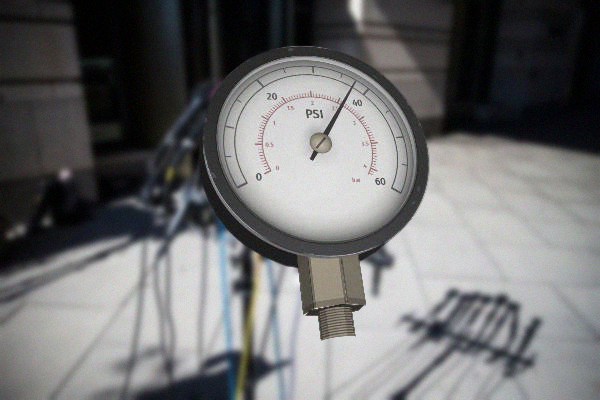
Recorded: 37.5 psi
